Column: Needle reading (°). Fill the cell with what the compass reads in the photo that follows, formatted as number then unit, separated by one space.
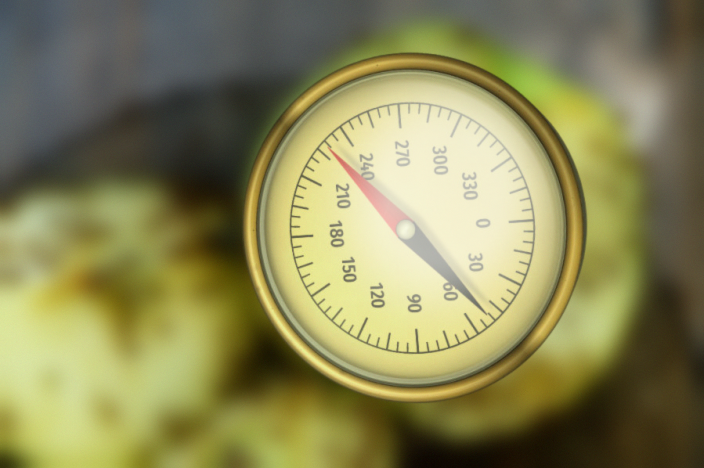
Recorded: 230 °
